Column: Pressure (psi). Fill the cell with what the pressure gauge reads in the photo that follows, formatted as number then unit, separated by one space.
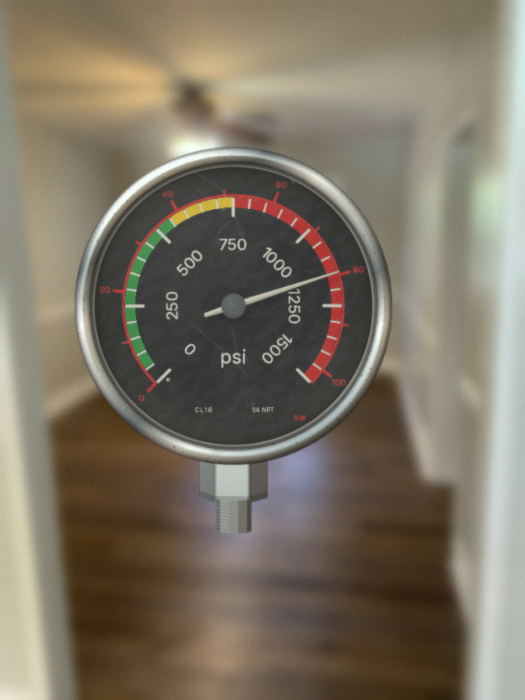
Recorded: 1150 psi
